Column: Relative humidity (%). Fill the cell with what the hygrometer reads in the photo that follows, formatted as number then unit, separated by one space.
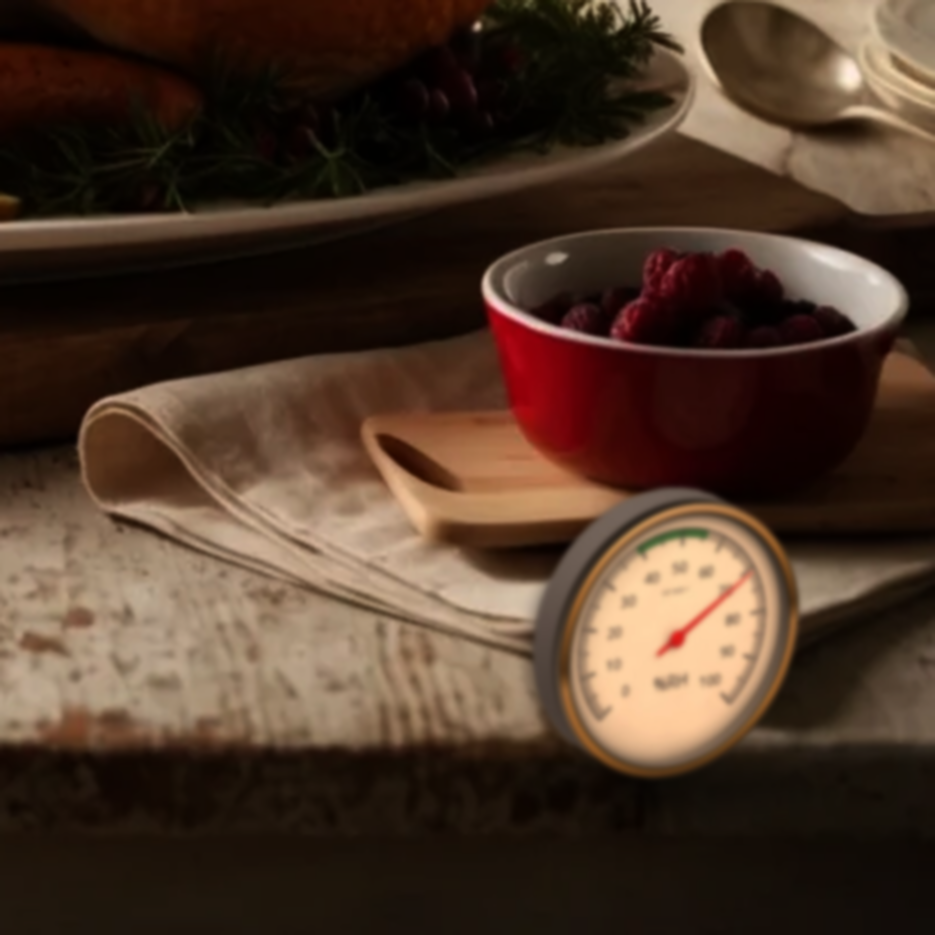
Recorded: 70 %
